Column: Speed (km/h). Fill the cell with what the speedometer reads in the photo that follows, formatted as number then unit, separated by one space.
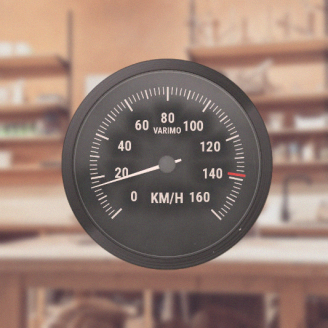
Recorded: 16 km/h
